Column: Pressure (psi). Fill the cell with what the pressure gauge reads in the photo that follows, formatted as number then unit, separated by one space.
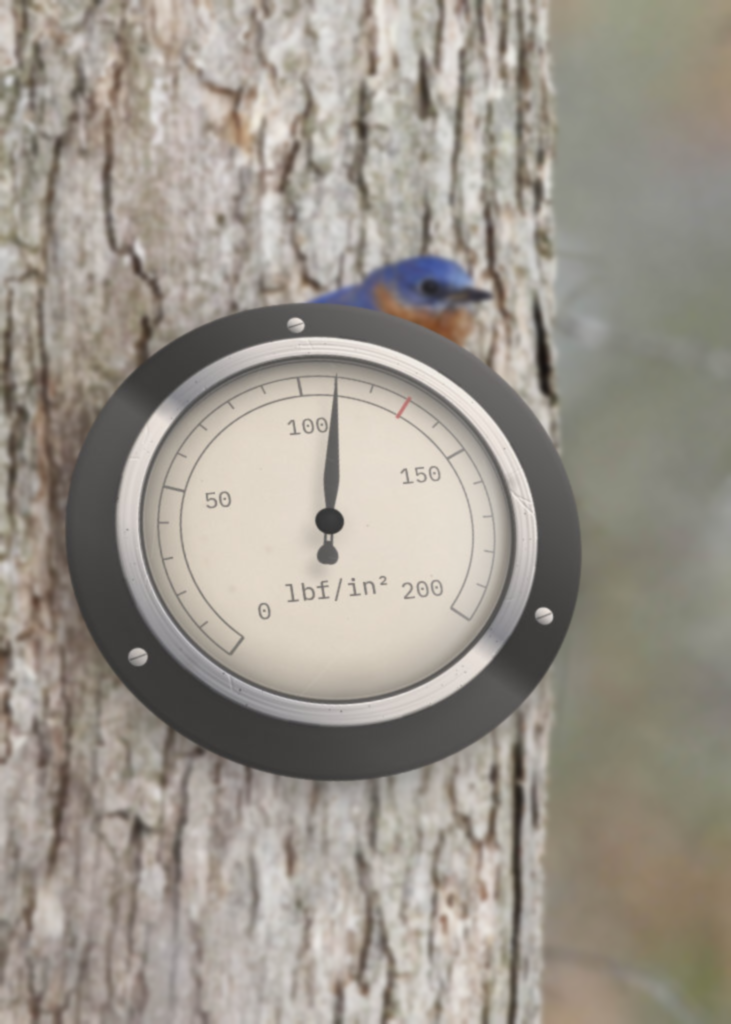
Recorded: 110 psi
